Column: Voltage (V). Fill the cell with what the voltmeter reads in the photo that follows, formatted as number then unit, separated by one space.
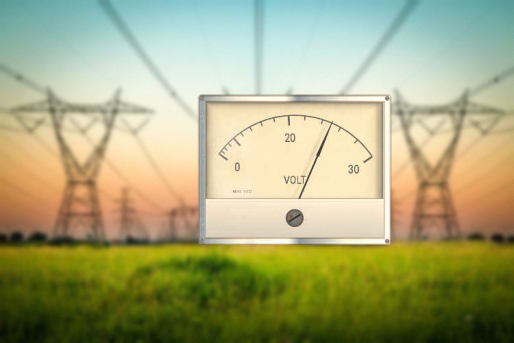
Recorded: 25 V
